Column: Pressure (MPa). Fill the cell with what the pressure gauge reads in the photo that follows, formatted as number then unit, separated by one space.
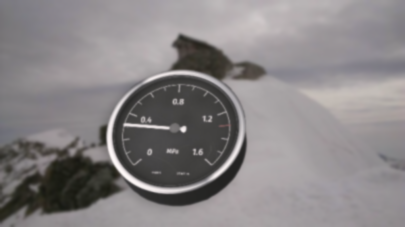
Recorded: 0.3 MPa
